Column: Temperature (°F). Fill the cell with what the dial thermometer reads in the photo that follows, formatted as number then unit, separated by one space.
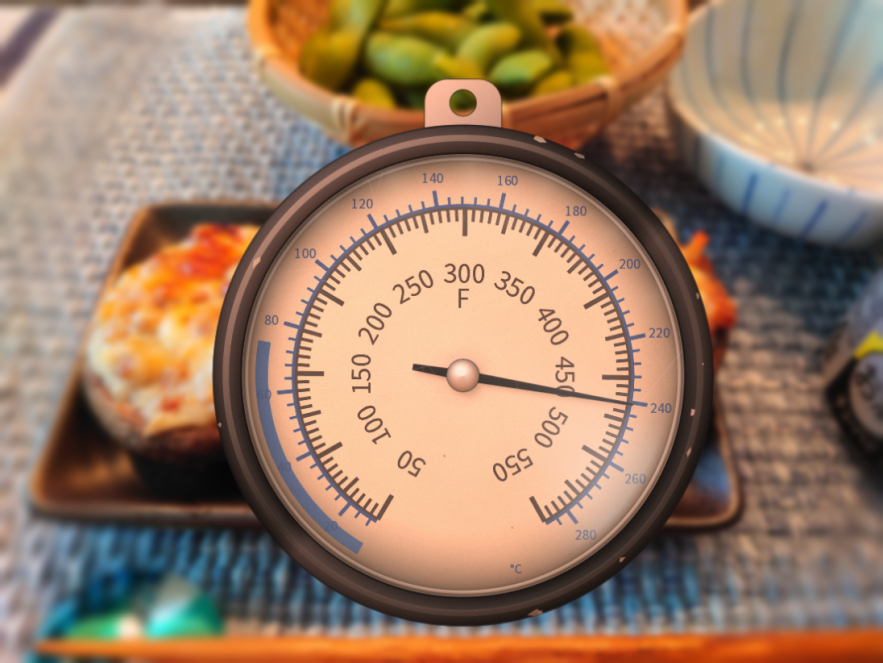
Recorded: 465 °F
